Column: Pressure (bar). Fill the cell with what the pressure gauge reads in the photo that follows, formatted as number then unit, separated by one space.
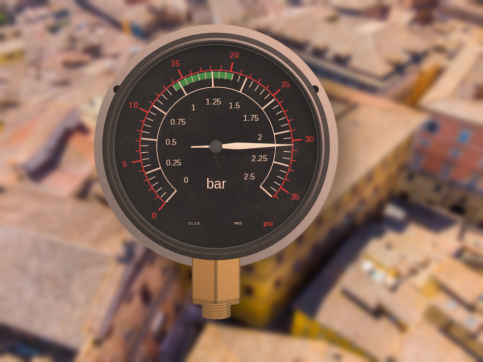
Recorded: 2.1 bar
